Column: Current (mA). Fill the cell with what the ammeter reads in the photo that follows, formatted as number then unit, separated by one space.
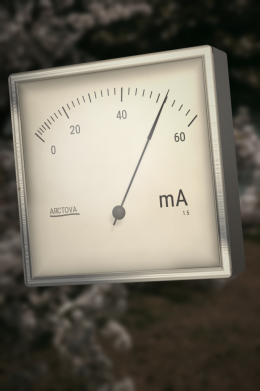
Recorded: 52 mA
